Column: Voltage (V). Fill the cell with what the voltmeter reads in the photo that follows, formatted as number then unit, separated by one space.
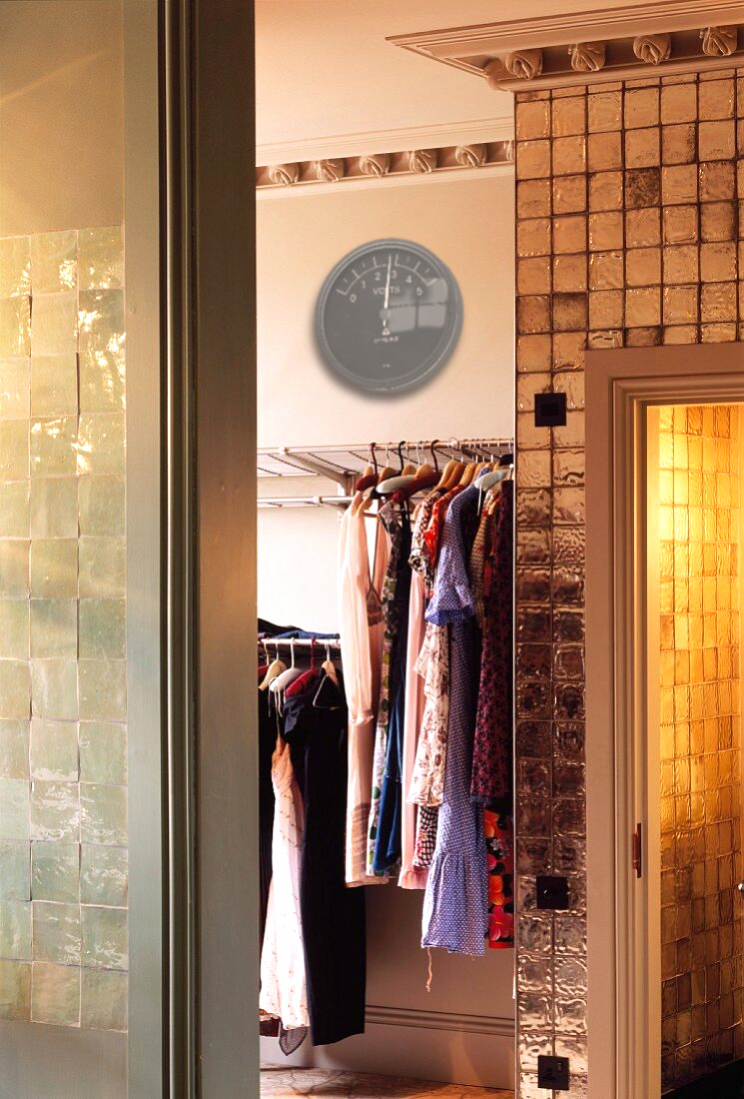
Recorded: 2.75 V
